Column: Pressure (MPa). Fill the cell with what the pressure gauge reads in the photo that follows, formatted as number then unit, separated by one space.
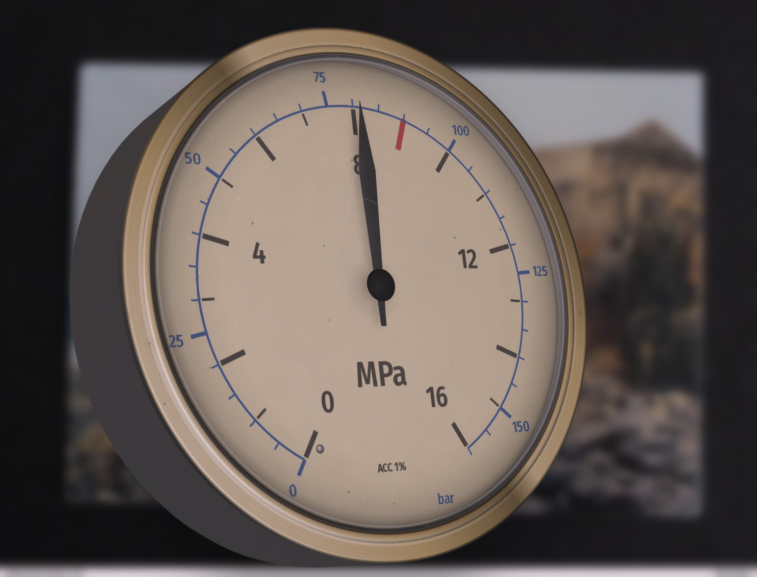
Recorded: 8 MPa
